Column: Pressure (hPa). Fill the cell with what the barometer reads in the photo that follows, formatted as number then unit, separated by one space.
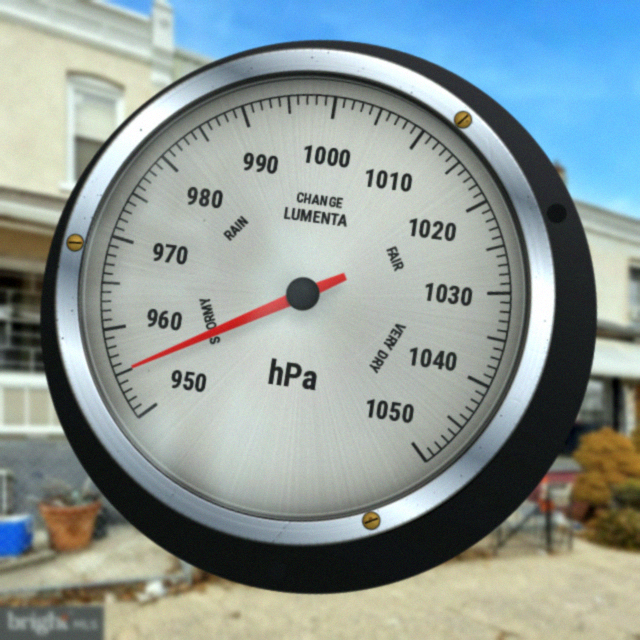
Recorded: 955 hPa
